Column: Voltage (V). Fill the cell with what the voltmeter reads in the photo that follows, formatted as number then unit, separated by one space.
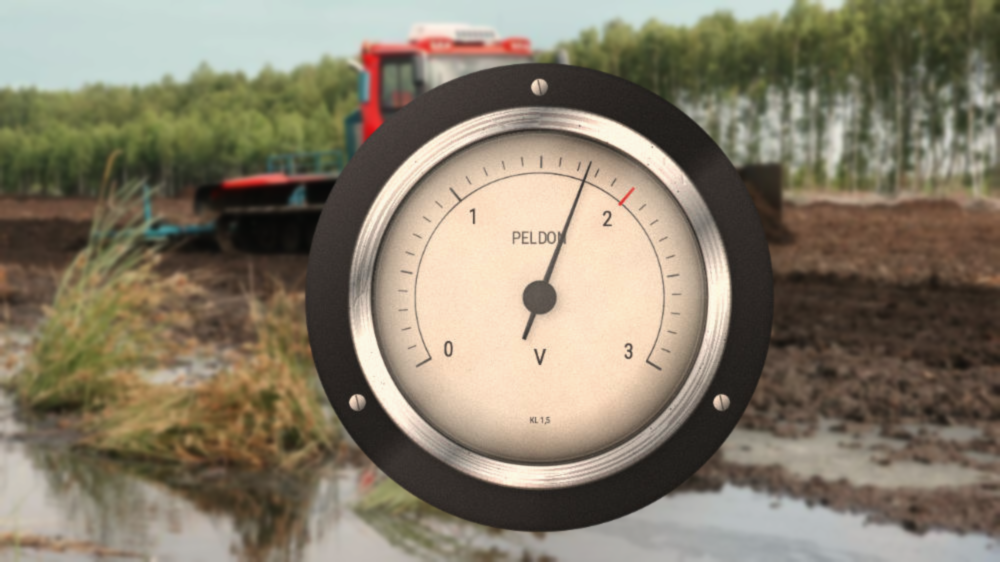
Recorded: 1.75 V
